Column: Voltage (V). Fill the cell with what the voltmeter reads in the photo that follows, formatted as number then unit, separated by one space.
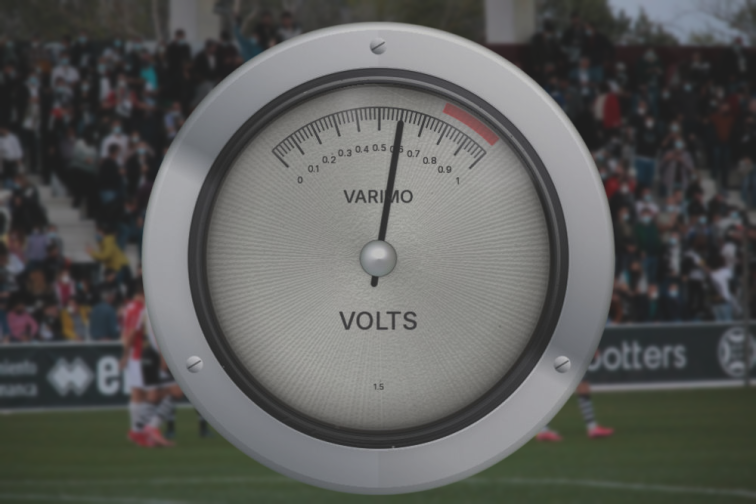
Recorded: 0.6 V
